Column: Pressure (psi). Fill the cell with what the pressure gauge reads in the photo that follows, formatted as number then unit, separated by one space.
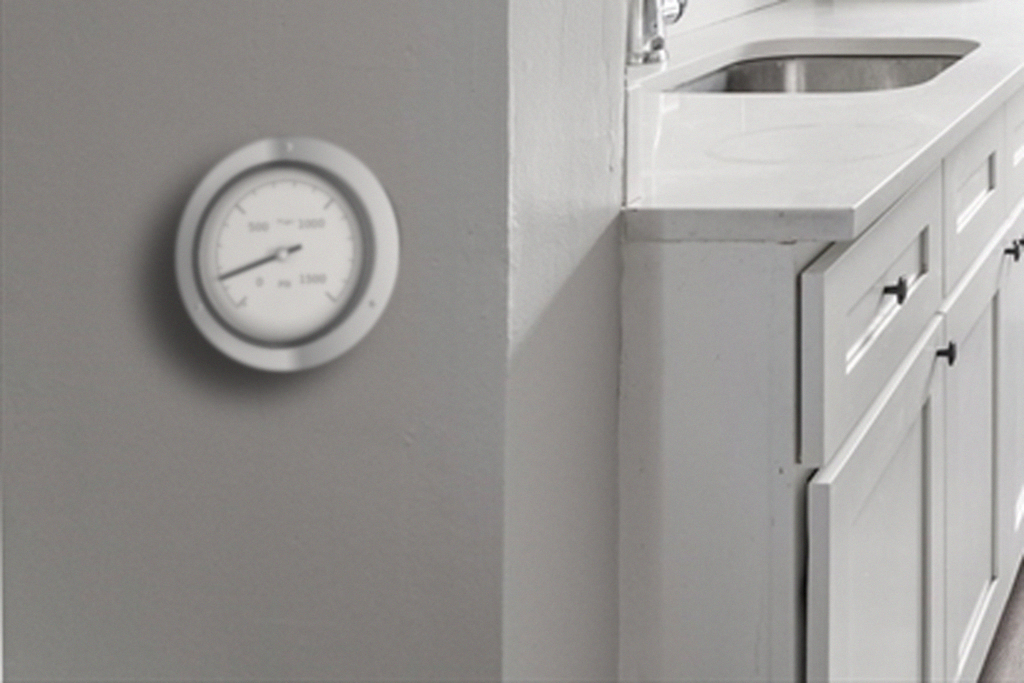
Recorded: 150 psi
